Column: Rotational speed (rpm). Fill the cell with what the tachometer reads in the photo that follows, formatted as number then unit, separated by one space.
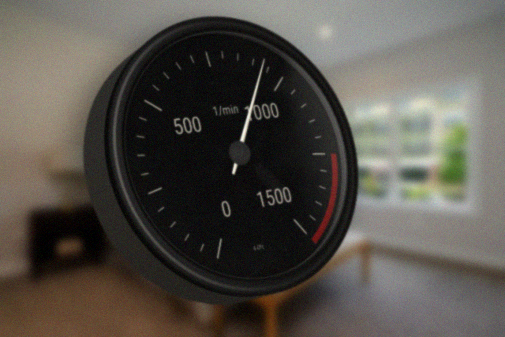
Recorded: 925 rpm
